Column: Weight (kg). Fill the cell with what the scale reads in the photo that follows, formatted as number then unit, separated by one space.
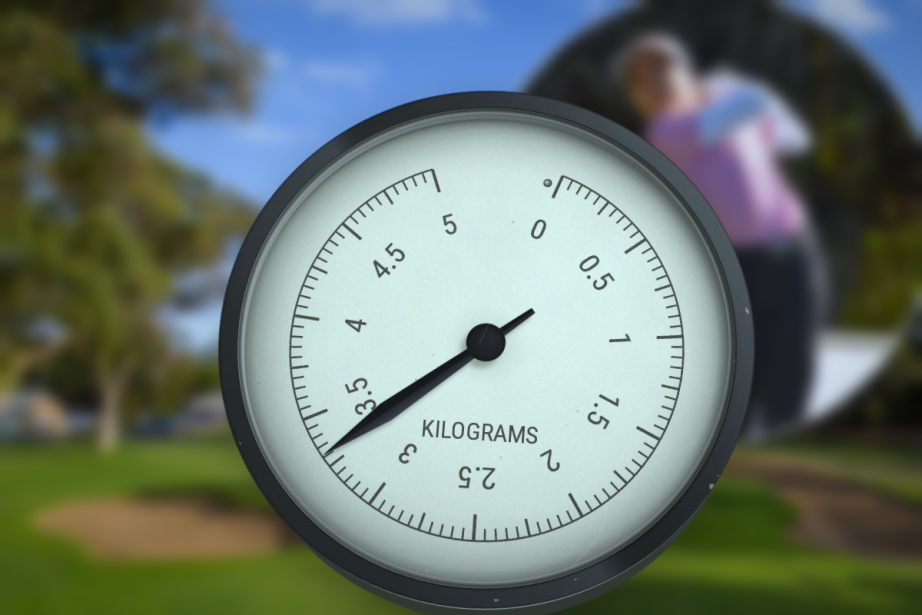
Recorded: 3.3 kg
